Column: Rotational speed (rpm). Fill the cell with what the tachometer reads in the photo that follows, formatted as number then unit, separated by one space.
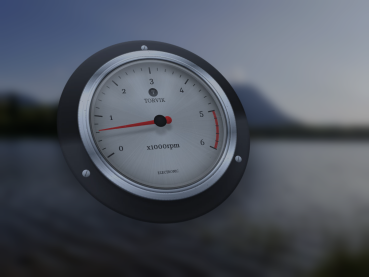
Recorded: 600 rpm
